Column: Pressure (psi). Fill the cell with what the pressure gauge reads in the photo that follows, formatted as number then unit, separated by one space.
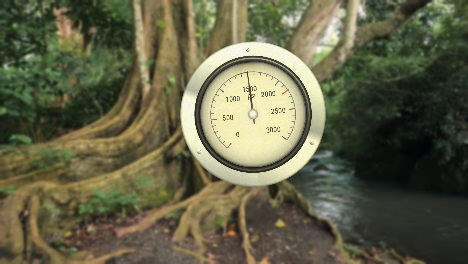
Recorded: 1500 psi
